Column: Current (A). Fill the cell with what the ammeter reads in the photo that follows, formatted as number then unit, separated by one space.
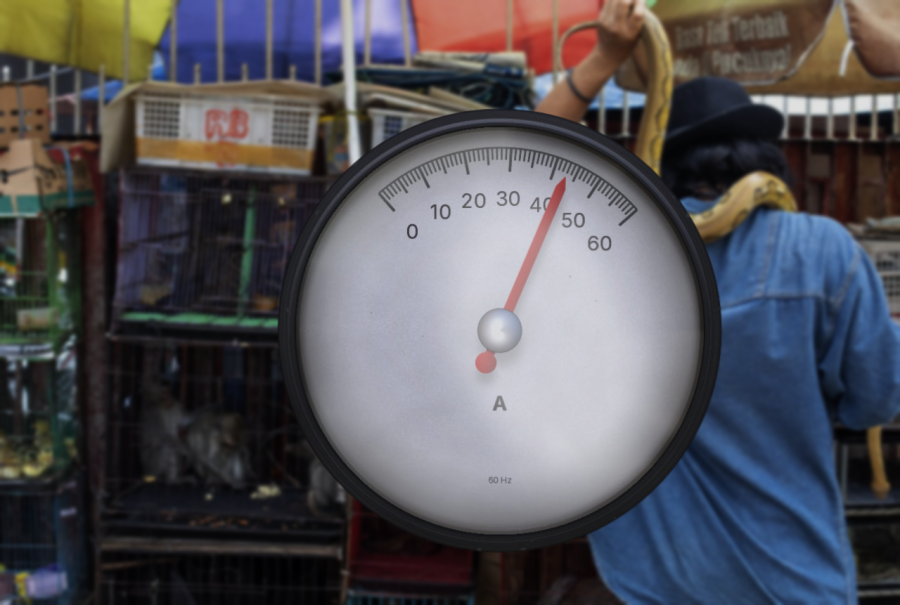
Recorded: 43 A
